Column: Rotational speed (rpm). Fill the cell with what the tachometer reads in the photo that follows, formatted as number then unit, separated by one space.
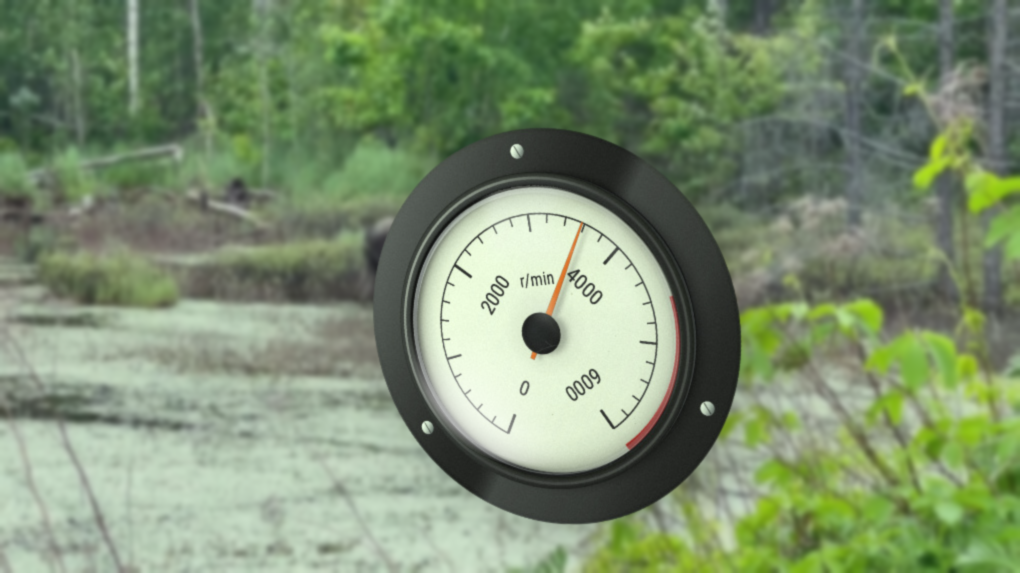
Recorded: 3600 rpm
